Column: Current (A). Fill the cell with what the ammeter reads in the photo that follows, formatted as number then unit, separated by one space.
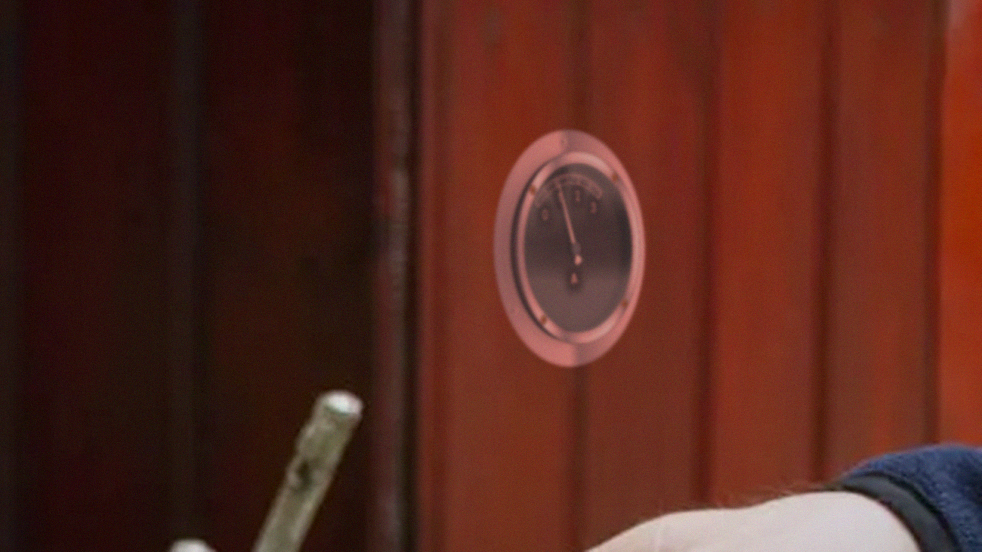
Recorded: 1 A
